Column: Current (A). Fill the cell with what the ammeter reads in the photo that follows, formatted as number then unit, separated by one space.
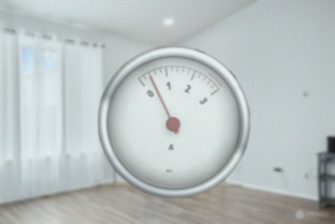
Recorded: 0.4 A
